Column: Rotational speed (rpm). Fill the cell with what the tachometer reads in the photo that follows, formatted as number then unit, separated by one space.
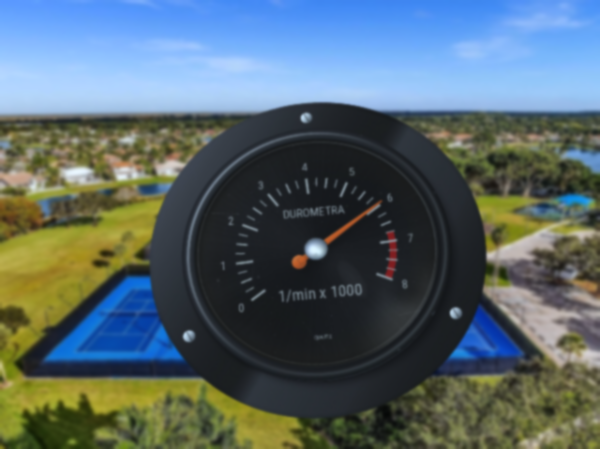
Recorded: 6000 rpm
